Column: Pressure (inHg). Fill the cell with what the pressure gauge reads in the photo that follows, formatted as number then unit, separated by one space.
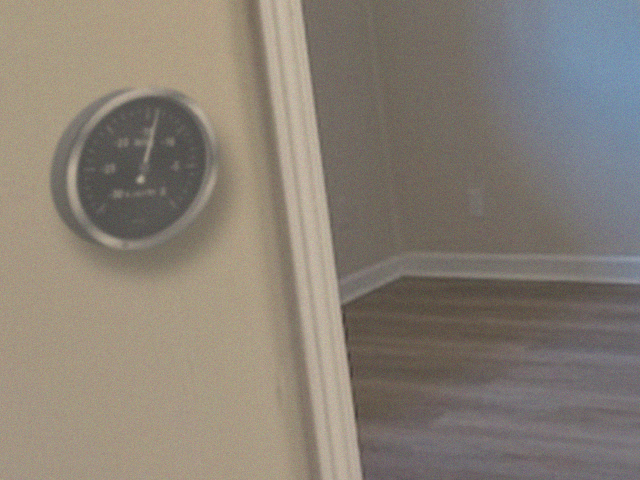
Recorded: -14 inHg
